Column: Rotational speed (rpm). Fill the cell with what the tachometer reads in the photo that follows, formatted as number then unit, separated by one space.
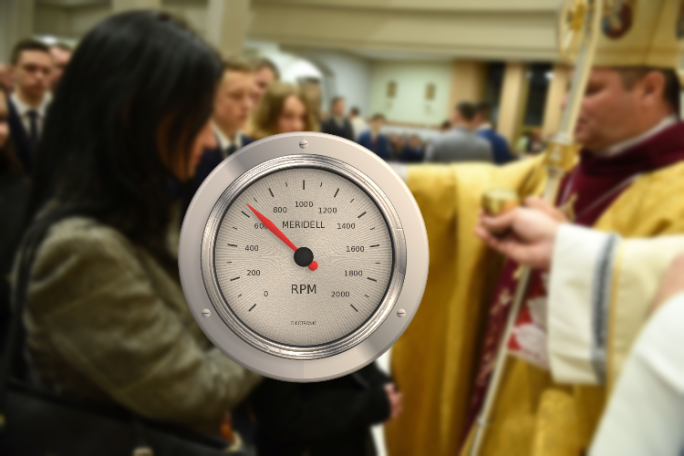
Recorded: 650 rpm
